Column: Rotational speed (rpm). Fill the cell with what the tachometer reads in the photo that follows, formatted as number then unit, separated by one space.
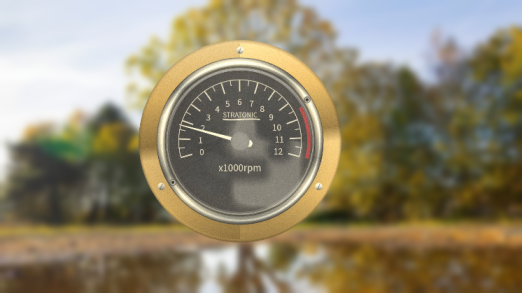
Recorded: 1750 rpm
